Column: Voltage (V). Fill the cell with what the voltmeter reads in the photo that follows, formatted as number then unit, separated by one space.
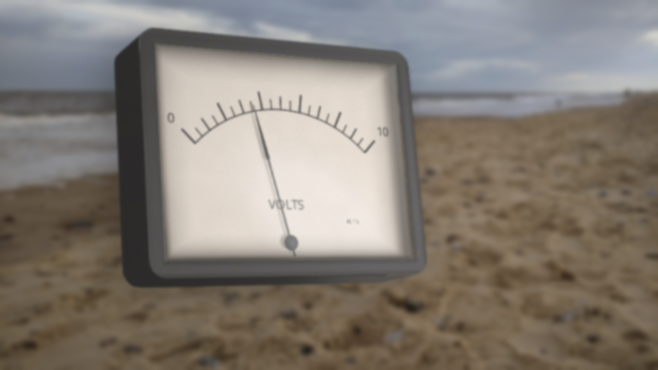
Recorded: 3.5 V
